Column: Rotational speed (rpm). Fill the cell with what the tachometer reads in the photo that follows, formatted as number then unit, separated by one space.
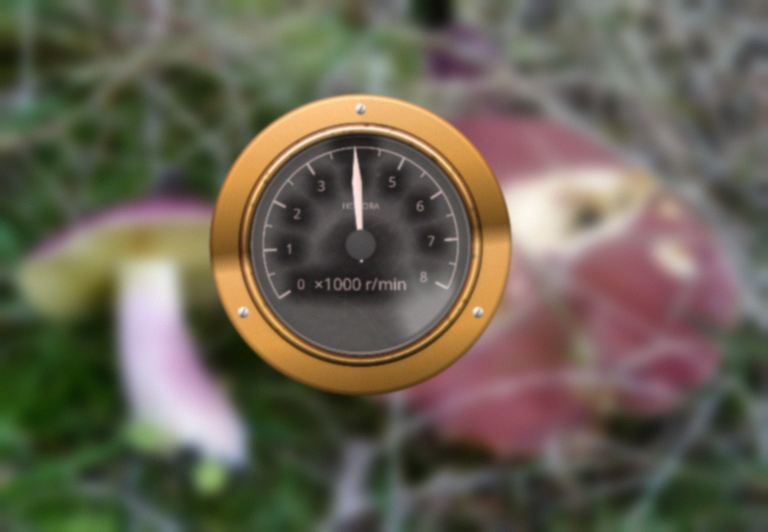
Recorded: 4000 rpm
